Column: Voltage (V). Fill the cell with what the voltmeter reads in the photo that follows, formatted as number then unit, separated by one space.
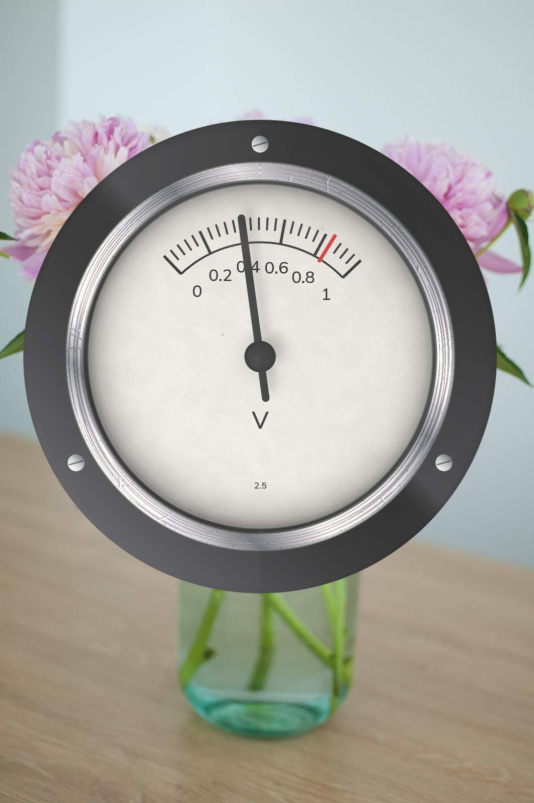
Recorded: 0.4 V
